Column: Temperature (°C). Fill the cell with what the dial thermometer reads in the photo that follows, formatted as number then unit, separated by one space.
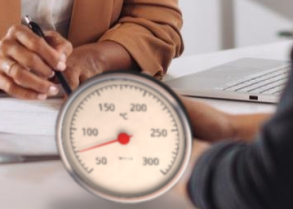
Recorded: 75 °C
